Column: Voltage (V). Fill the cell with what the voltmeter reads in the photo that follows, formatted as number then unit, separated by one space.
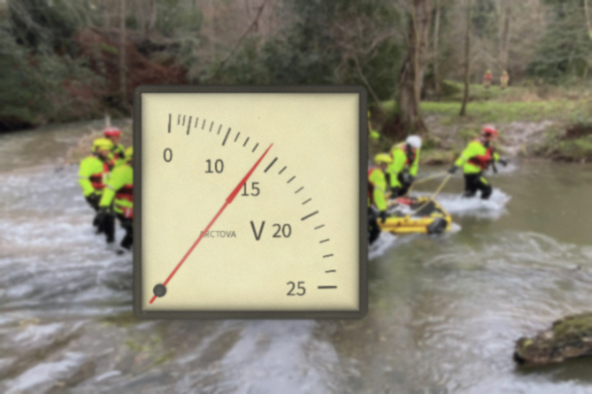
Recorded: 14 V
